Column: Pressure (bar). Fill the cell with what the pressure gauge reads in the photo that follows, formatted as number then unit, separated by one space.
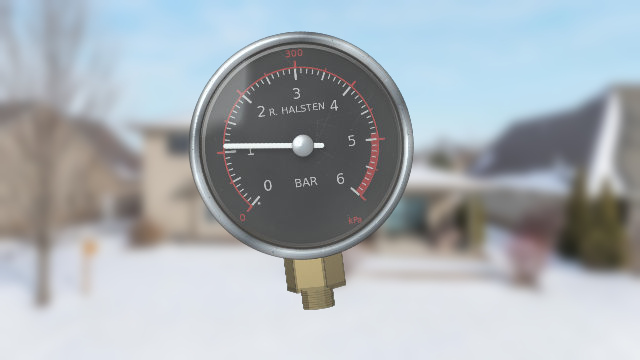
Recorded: 1.1 bar
